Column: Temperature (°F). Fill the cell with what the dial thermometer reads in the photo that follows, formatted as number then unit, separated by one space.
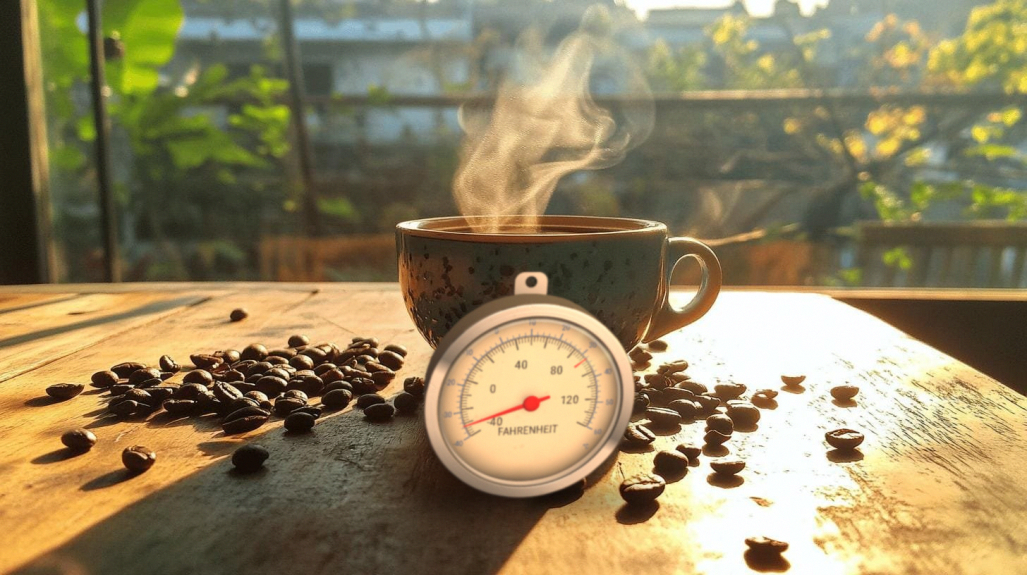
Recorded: -30 °F
